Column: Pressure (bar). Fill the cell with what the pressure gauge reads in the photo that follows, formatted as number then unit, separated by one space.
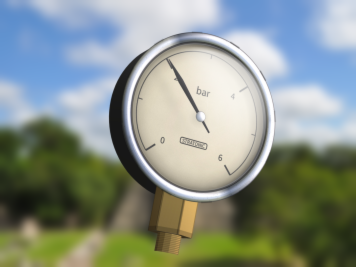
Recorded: 2 bar
